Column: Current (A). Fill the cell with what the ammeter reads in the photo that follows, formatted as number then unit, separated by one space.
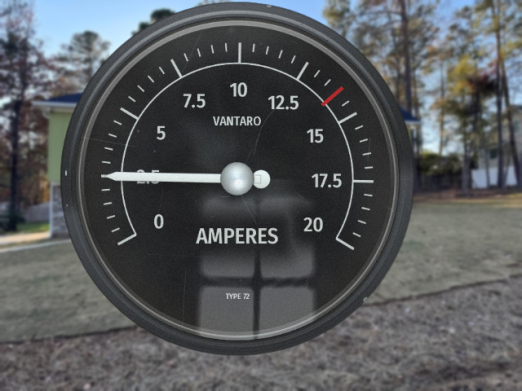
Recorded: 2.5 A
